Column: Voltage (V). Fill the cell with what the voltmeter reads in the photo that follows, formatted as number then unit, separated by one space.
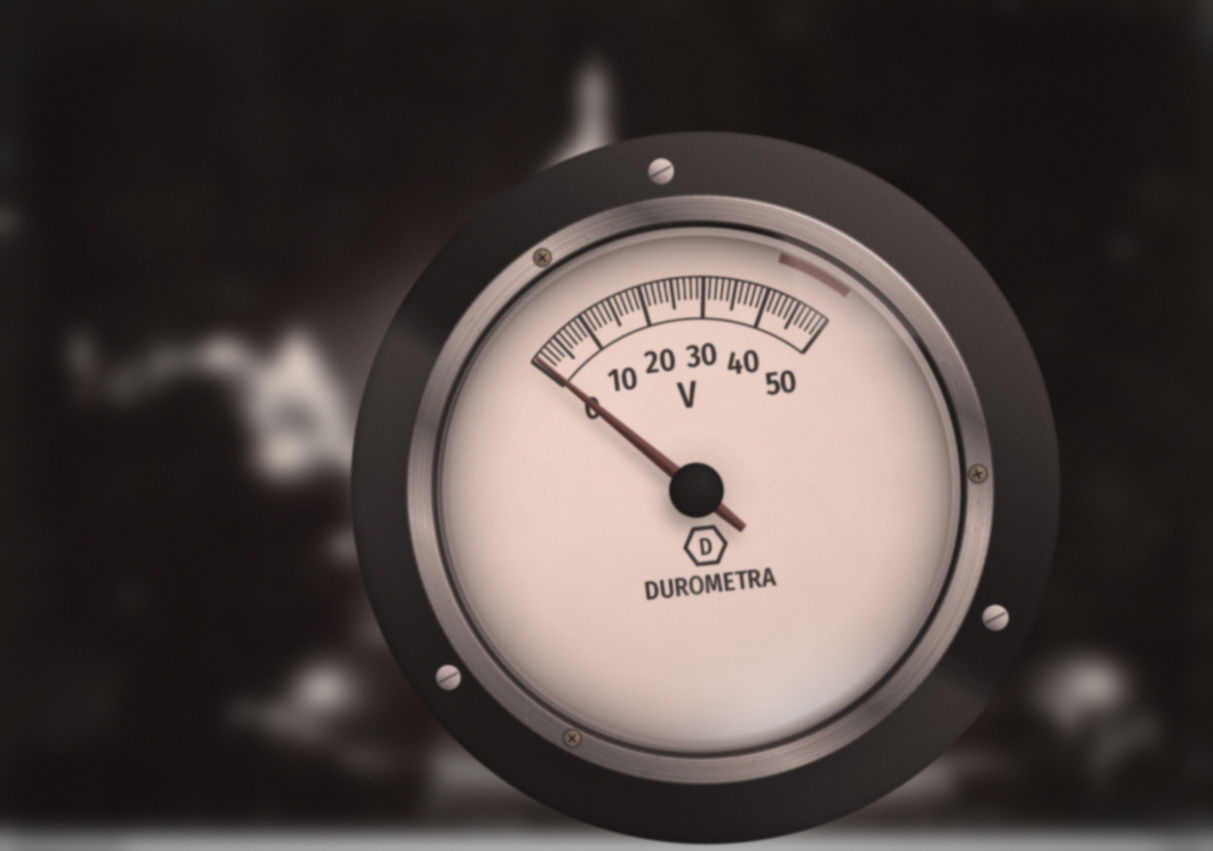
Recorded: 1 V
